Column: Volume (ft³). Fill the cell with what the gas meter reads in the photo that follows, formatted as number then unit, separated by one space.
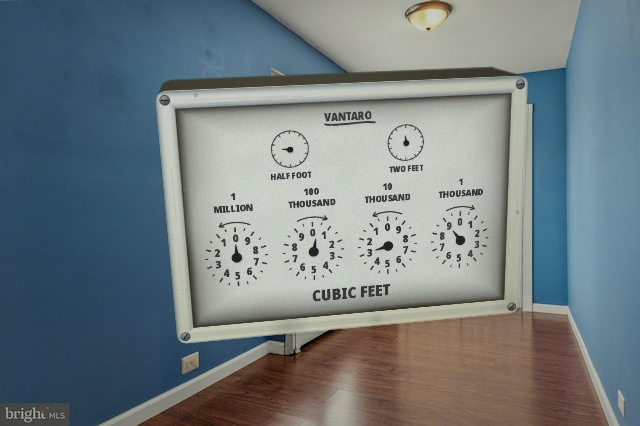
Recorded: 2900 ft³
